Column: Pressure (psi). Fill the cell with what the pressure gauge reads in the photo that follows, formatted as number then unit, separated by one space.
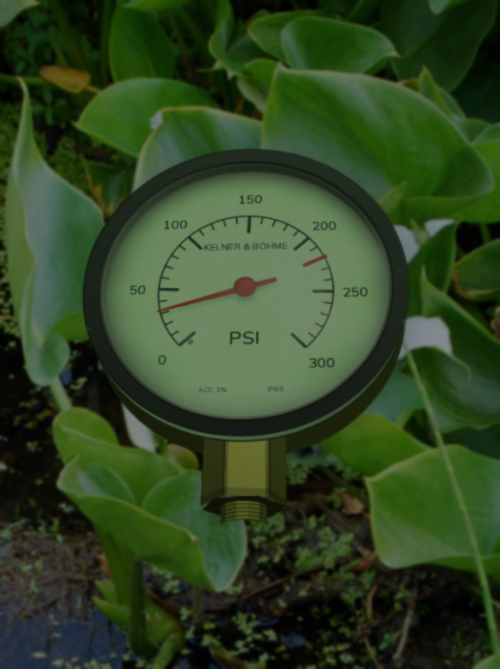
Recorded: 30 psi
